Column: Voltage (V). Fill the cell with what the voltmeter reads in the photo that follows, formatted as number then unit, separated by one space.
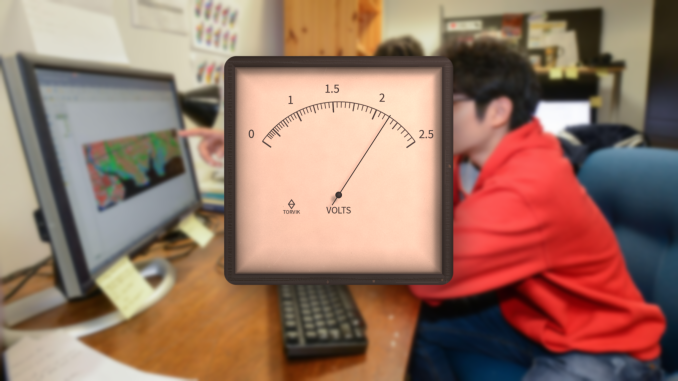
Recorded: 2.15 V
